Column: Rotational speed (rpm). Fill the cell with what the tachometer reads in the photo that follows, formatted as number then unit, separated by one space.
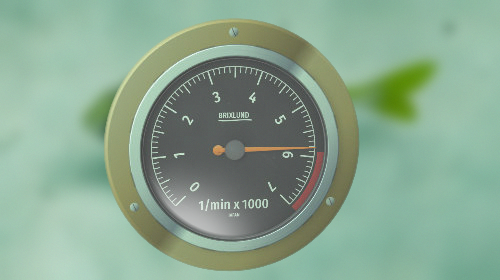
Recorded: 5800 rpm
